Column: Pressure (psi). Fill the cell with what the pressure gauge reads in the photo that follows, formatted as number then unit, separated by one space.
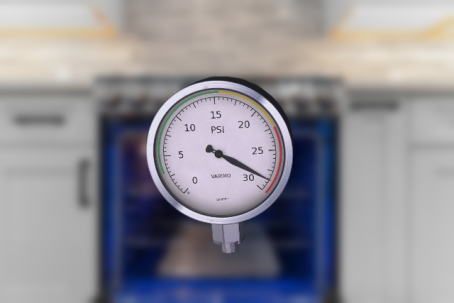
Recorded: 28.5 psi
